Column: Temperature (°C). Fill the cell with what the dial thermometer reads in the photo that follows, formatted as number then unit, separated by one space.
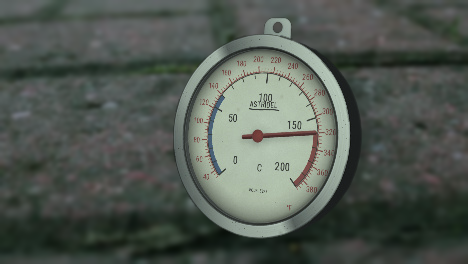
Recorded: 160 °C
